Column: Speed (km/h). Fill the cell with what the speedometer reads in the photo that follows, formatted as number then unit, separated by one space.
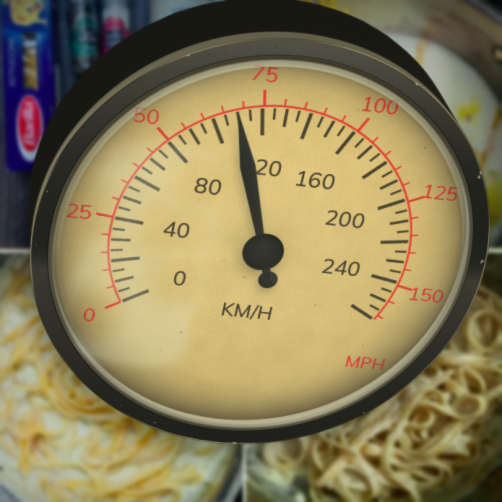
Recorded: 110 km/h
